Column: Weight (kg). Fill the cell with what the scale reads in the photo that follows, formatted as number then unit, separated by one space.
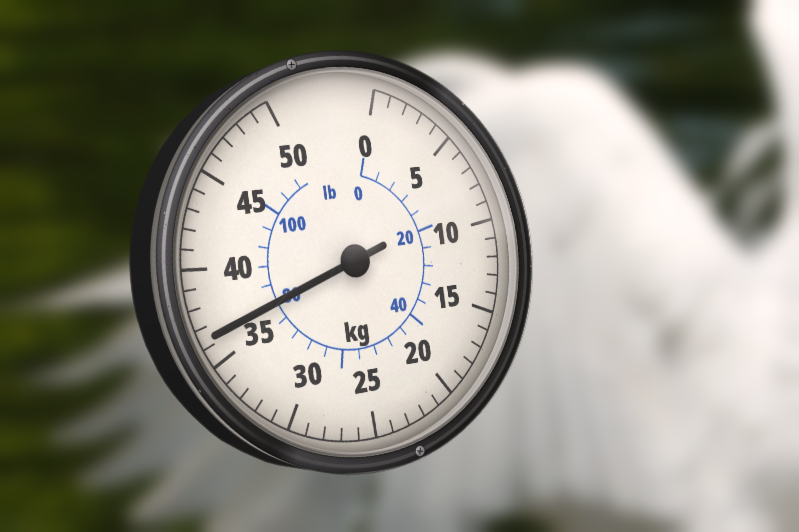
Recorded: 36.5 kg
